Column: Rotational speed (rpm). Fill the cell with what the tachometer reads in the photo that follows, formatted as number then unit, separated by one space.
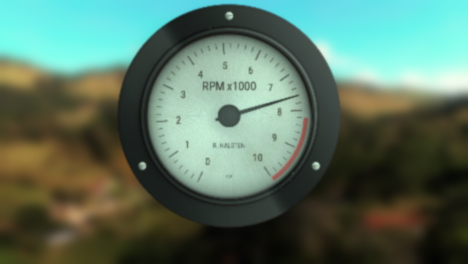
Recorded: 7600 rpm
